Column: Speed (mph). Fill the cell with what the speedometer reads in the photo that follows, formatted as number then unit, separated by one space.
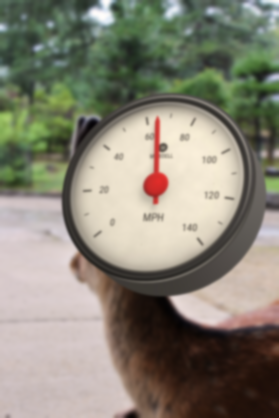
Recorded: 65 mph
